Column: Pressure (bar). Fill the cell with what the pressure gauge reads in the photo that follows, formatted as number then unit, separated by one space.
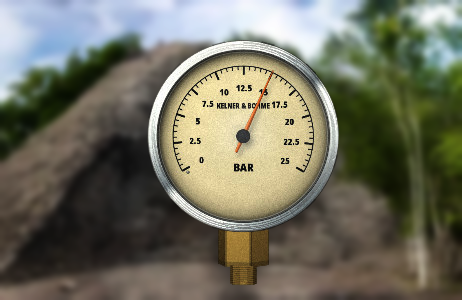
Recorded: 15 bar
